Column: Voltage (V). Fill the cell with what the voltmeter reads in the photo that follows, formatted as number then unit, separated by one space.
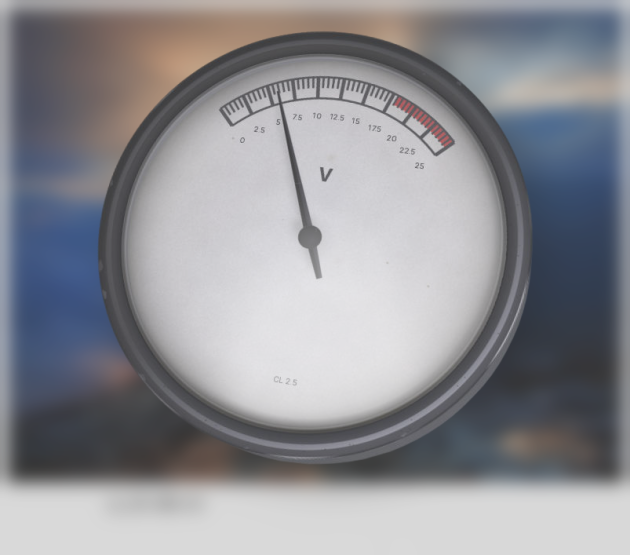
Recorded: 6 V
